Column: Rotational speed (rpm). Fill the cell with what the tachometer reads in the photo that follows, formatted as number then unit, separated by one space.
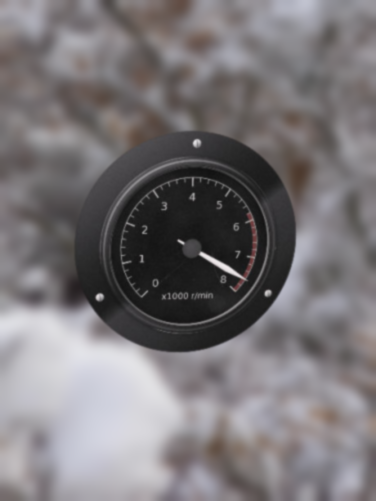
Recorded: 7600 rpm
